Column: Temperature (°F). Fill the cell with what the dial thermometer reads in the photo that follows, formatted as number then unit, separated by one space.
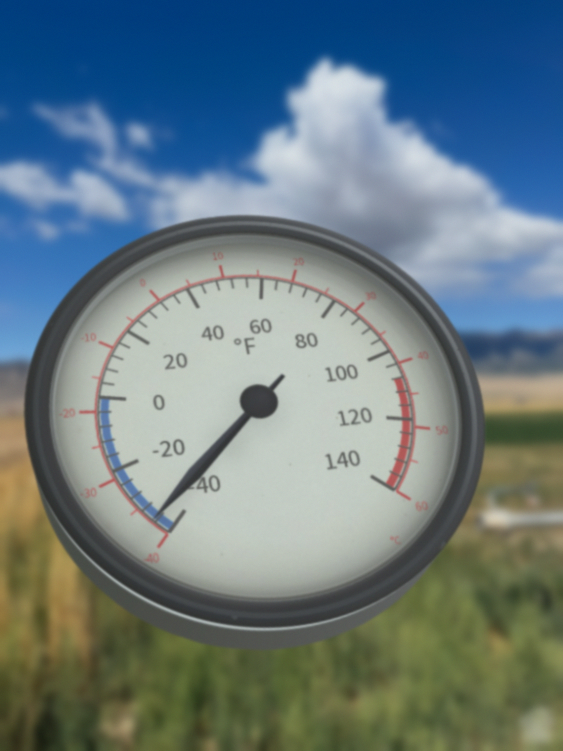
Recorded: -36 °F
